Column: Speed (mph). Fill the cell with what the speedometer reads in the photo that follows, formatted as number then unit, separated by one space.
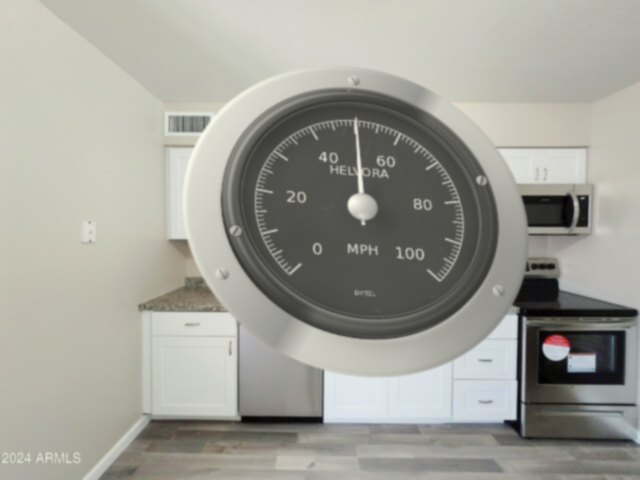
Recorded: 50 mph
